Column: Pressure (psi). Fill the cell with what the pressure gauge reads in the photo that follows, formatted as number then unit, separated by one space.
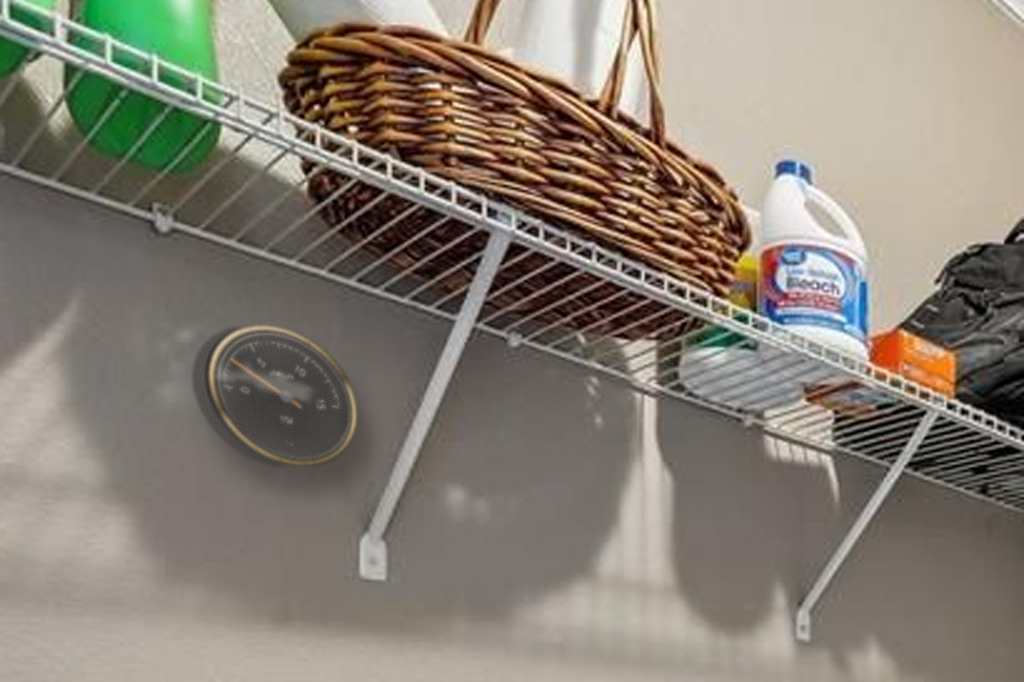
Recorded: 2.5 psi
